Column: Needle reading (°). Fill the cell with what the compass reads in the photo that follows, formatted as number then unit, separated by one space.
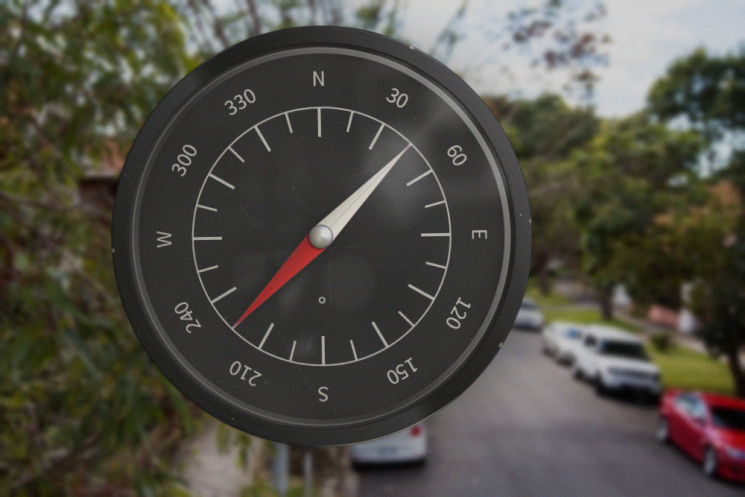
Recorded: 225 °
